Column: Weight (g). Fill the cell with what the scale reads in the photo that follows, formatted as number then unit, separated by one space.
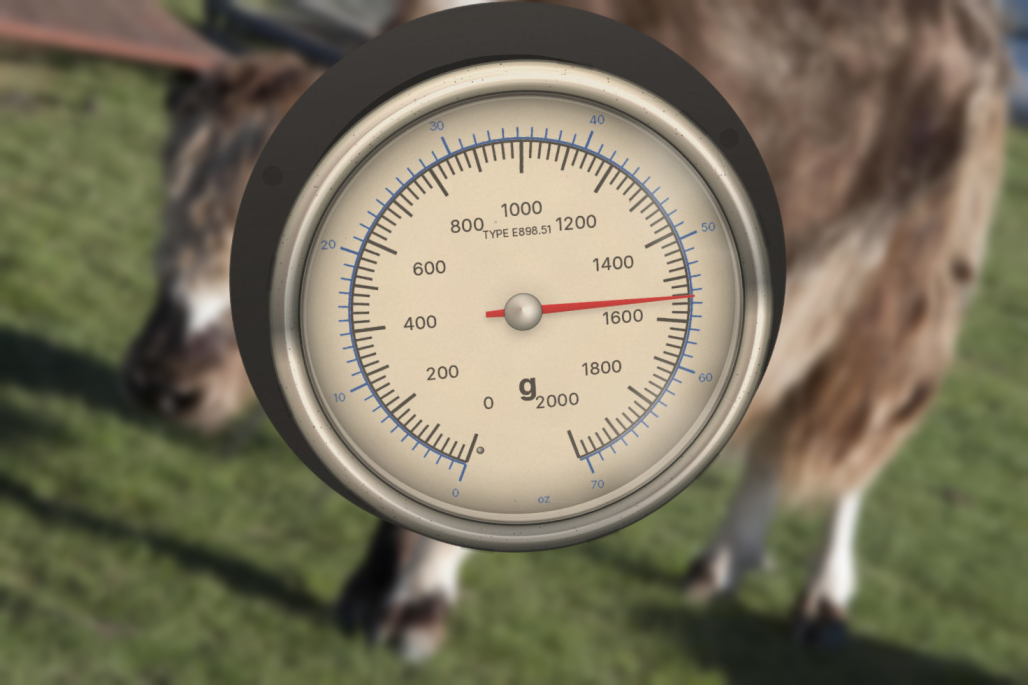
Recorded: 1540 g
